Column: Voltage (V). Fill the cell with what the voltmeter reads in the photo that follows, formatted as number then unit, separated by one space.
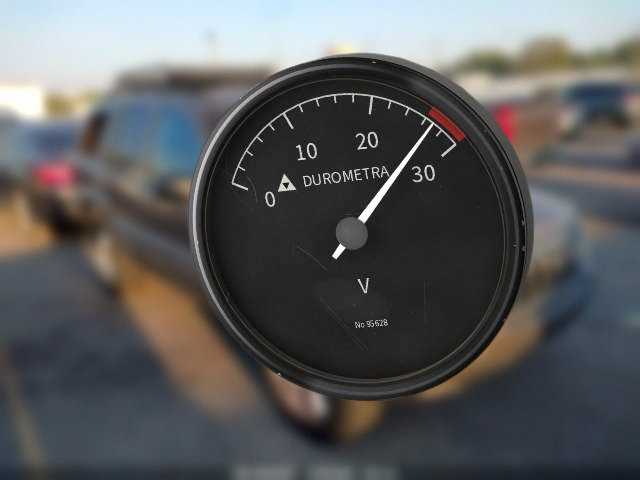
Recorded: 27 V
